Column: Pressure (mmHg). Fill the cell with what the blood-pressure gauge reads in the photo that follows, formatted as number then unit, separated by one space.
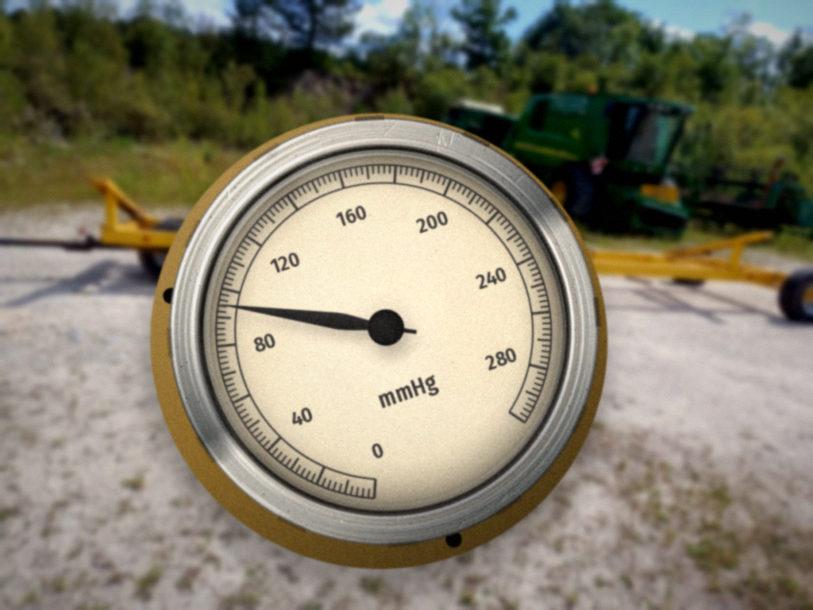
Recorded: 94 mmHg
